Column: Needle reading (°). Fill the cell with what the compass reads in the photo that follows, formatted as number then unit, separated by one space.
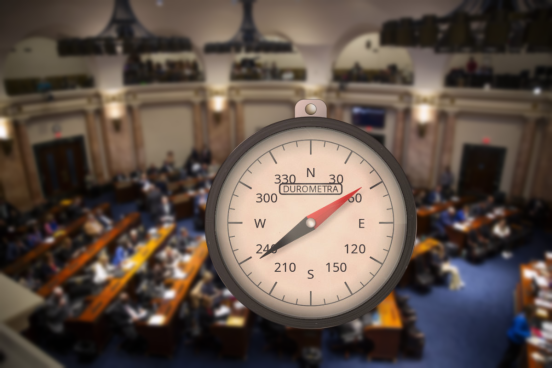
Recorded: 55 °
